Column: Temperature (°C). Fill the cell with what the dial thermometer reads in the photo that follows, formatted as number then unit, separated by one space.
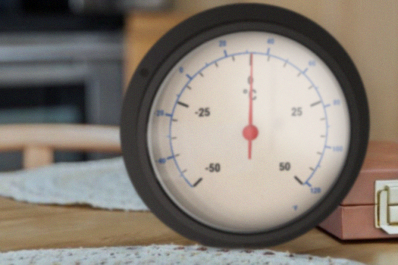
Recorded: 0 °C
